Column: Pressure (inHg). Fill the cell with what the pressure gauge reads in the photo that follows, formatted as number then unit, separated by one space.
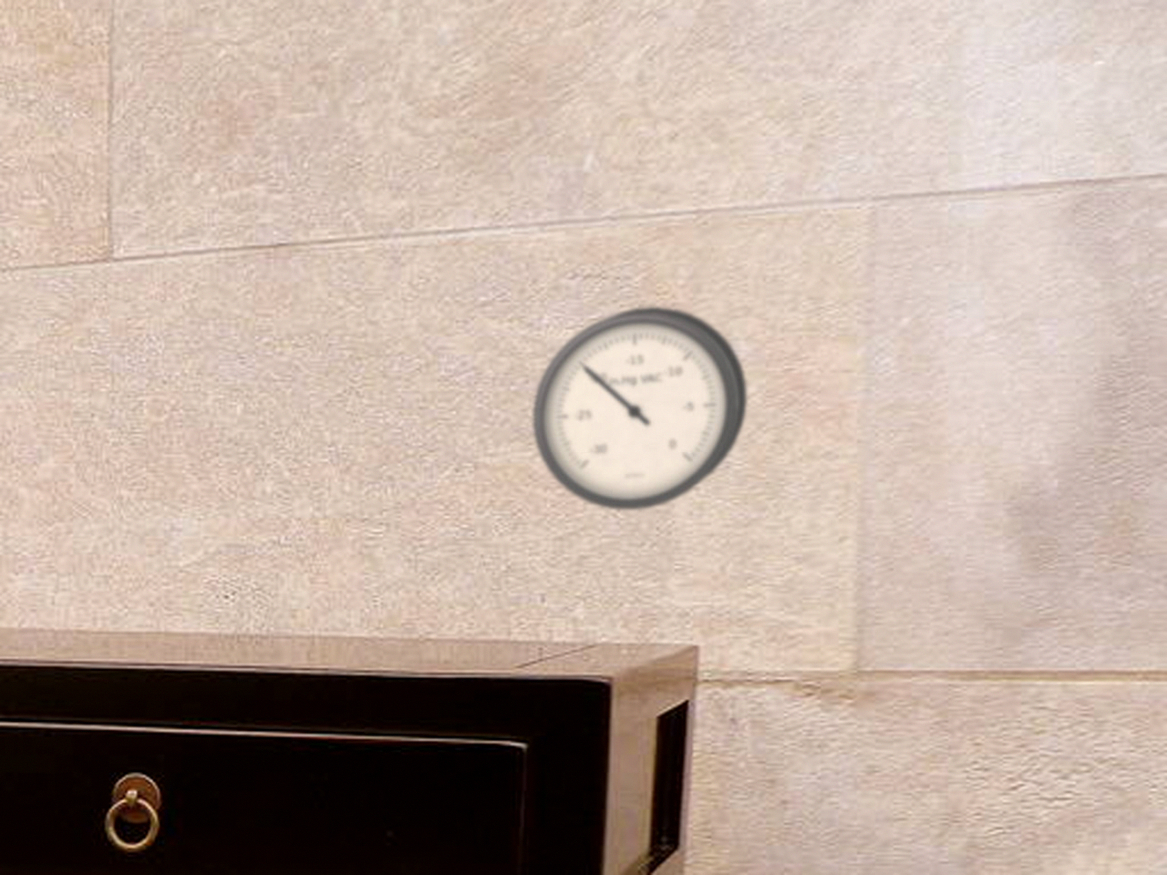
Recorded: -20 inHg
